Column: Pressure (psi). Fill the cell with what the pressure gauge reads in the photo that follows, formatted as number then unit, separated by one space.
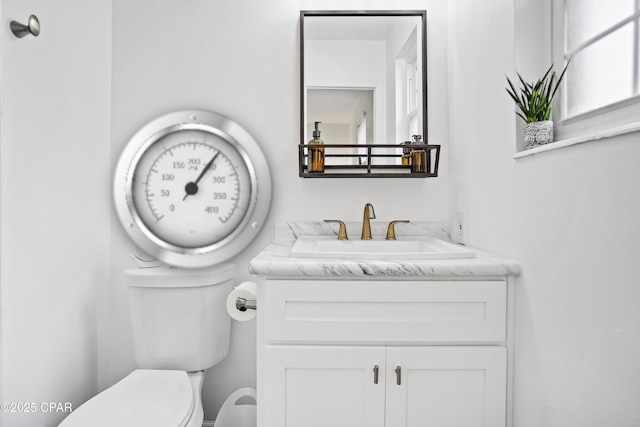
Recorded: 250 psi
